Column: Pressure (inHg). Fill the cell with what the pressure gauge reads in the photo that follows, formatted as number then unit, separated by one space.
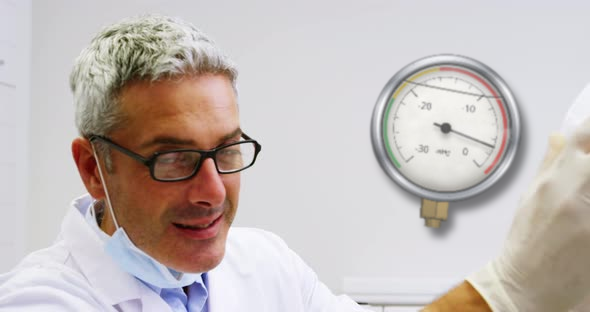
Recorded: -3 inHg
